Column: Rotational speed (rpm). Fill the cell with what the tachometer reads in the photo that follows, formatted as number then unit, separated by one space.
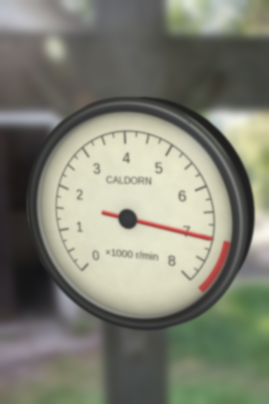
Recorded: 7000 rpm
